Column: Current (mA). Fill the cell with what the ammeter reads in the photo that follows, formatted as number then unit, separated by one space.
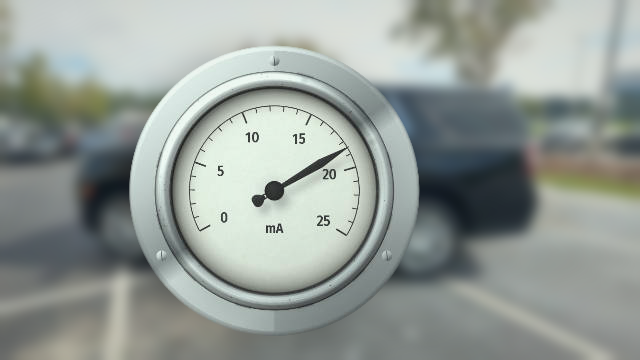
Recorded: 18.5 mA
